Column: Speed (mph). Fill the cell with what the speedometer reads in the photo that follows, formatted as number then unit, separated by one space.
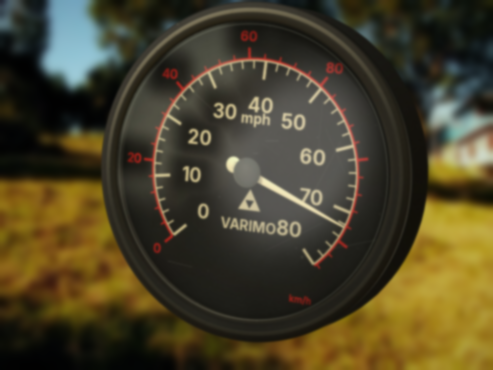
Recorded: 72 mph
